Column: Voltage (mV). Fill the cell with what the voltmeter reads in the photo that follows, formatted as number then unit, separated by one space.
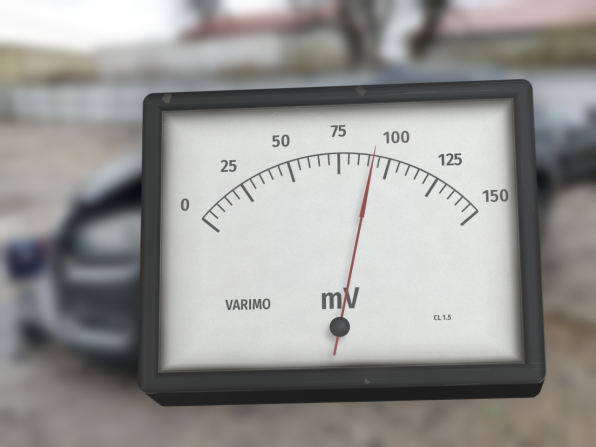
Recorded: 92.5 mV
